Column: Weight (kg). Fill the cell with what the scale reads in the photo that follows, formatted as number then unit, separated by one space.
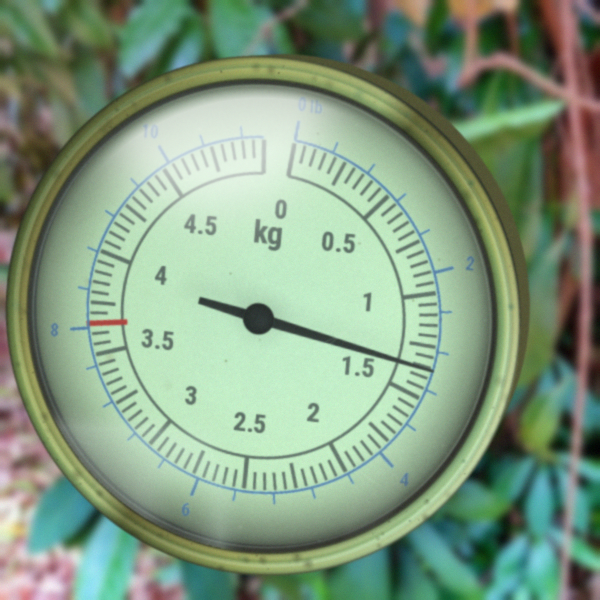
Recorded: 1.35 kg
